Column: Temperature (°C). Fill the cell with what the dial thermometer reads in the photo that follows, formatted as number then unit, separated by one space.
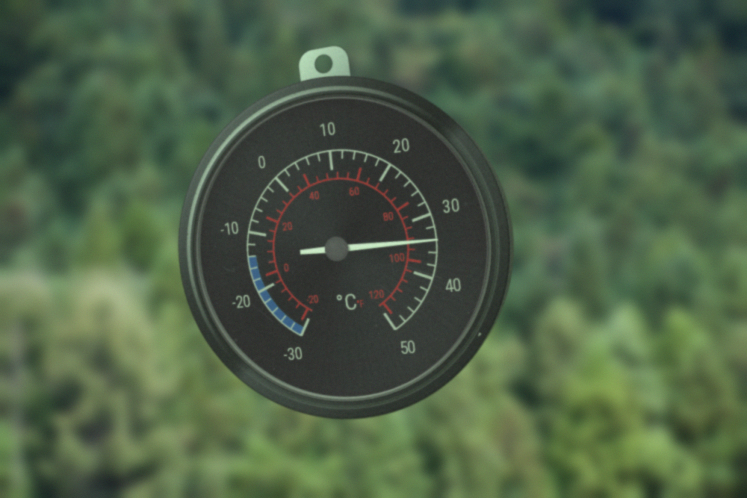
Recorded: 34 °C
